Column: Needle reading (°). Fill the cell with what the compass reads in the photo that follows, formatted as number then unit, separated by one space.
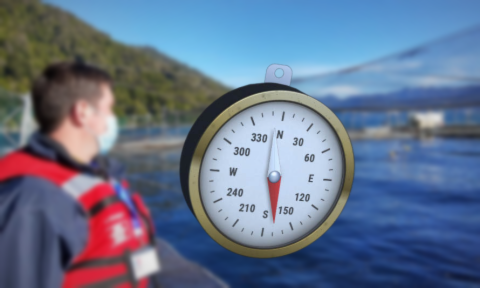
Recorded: 170 °
